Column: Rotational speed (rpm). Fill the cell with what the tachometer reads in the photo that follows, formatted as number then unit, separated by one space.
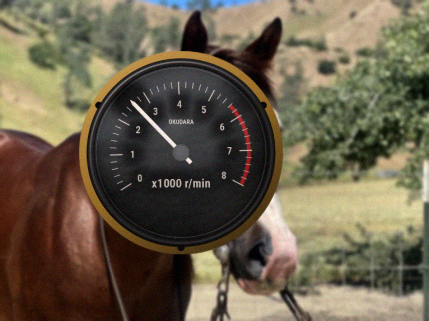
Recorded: 2600 rpm
